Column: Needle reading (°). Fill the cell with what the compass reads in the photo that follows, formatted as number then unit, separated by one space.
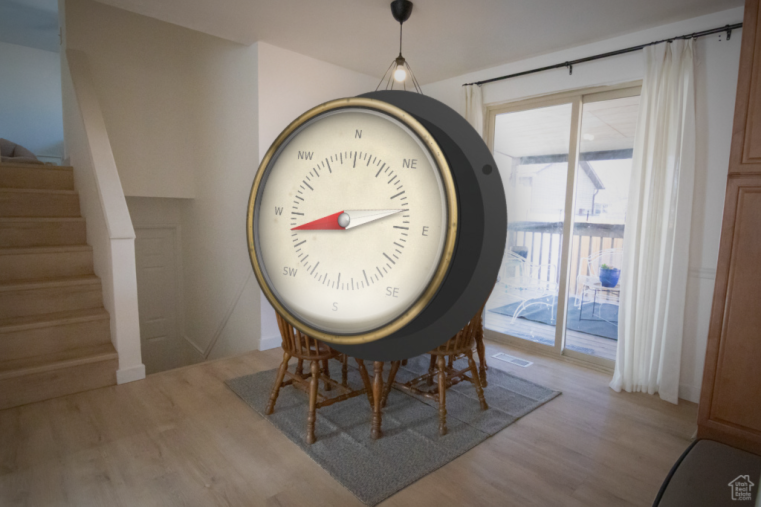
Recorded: 255 °
